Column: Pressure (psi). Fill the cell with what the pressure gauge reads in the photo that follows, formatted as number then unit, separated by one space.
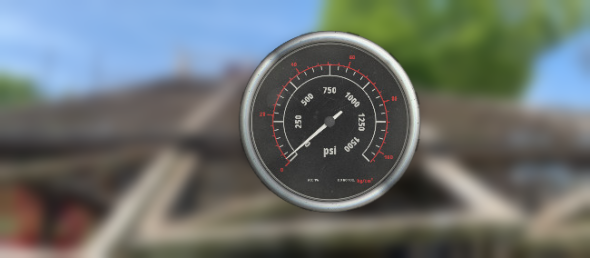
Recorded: 25 psi
